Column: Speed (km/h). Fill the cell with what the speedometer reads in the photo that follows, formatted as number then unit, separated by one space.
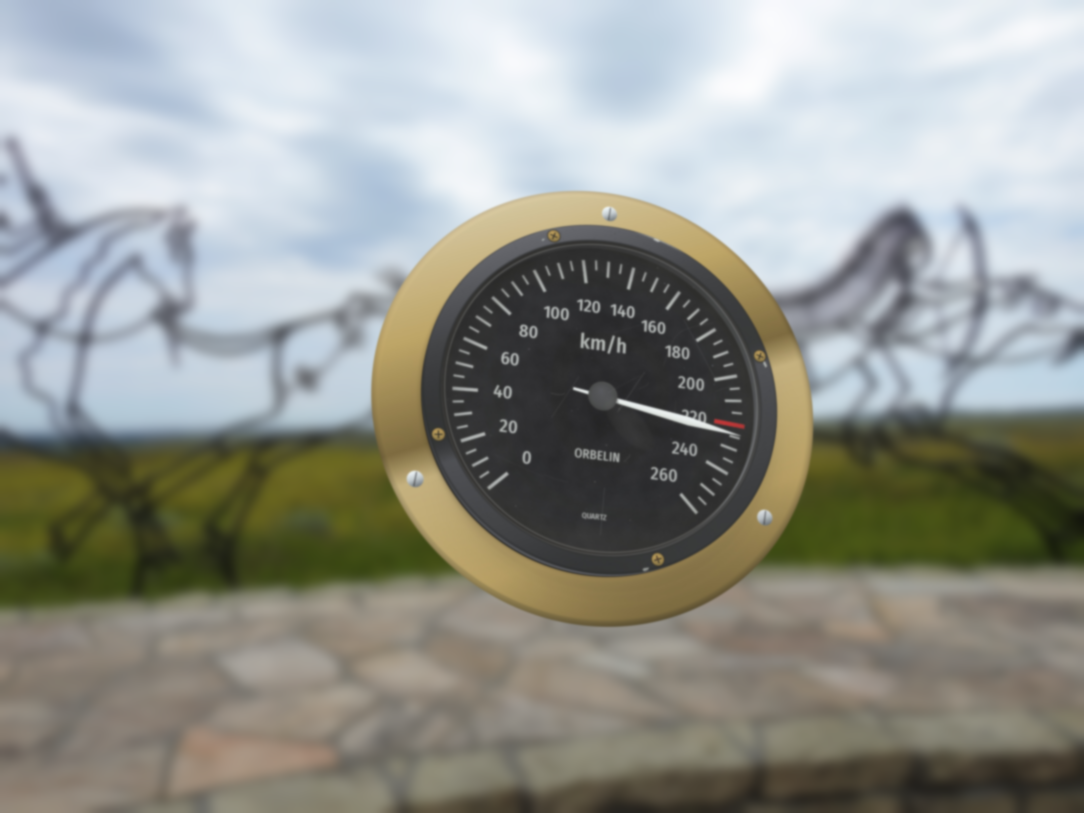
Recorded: 225 km/h
